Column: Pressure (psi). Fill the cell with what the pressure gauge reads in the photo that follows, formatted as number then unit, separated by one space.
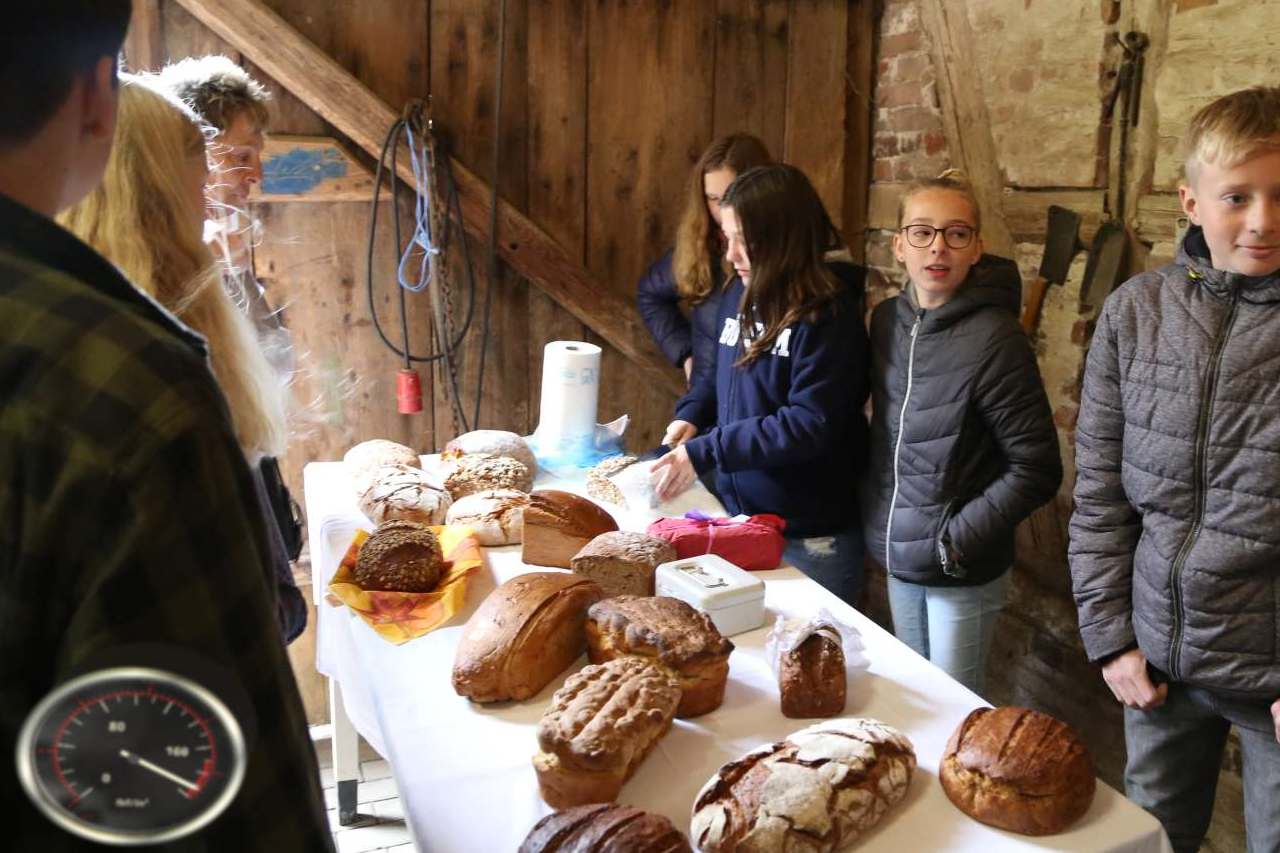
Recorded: 190 psi
